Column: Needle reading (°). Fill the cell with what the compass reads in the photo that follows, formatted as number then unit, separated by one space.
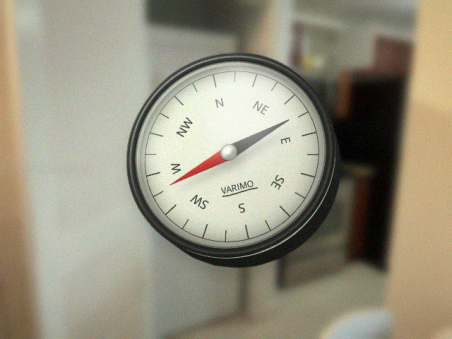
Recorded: 255 °
